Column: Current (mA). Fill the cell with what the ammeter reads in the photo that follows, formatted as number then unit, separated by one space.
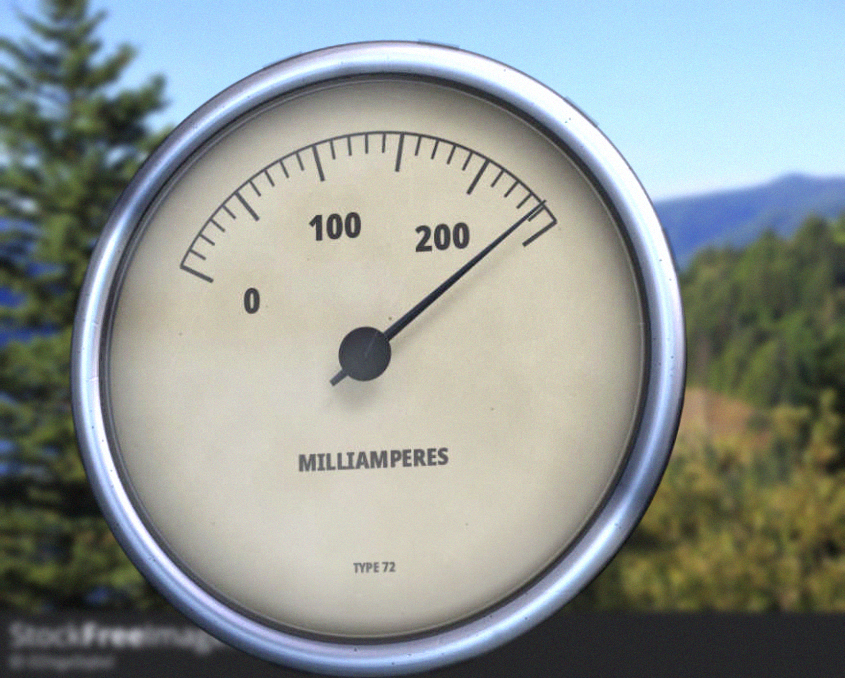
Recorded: 240 mA
